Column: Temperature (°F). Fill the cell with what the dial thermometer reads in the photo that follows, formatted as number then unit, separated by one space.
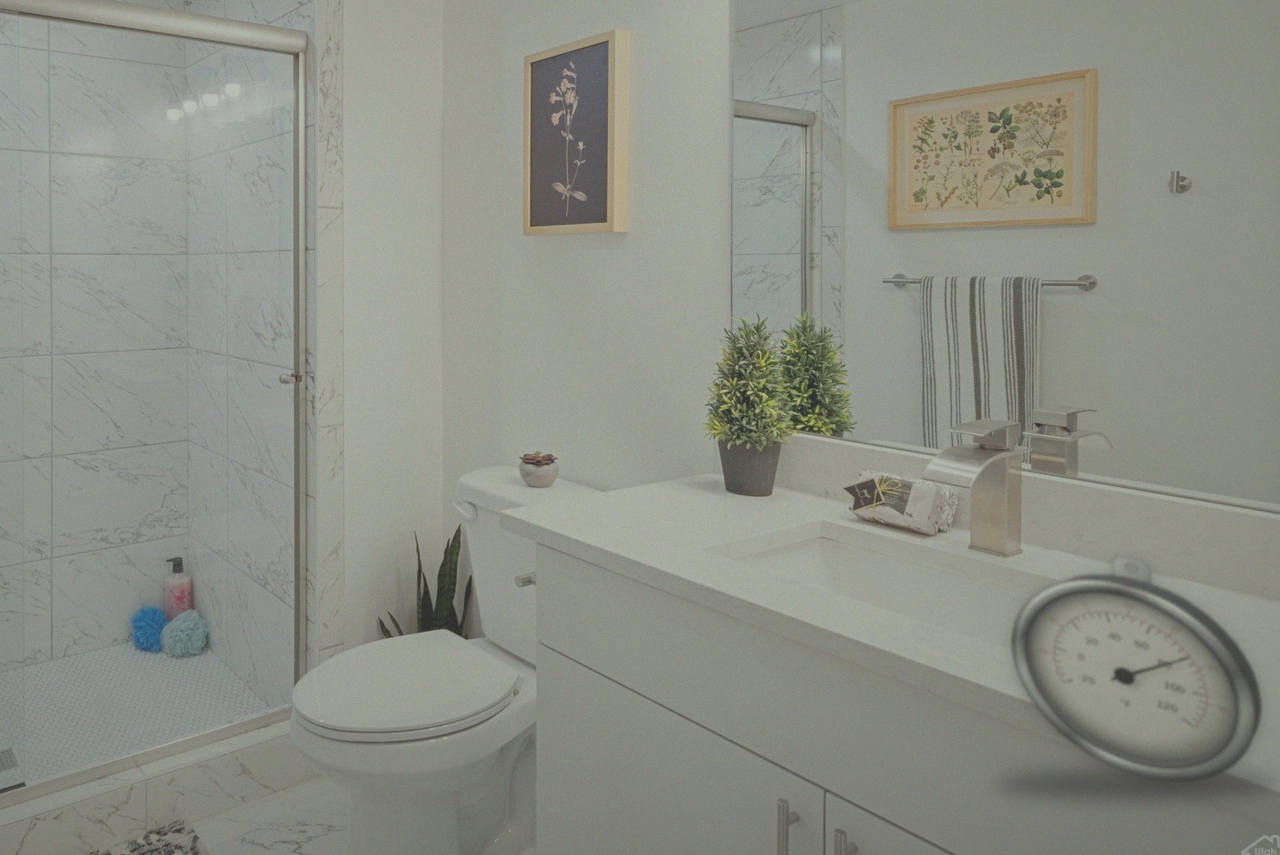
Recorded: 80 °F
